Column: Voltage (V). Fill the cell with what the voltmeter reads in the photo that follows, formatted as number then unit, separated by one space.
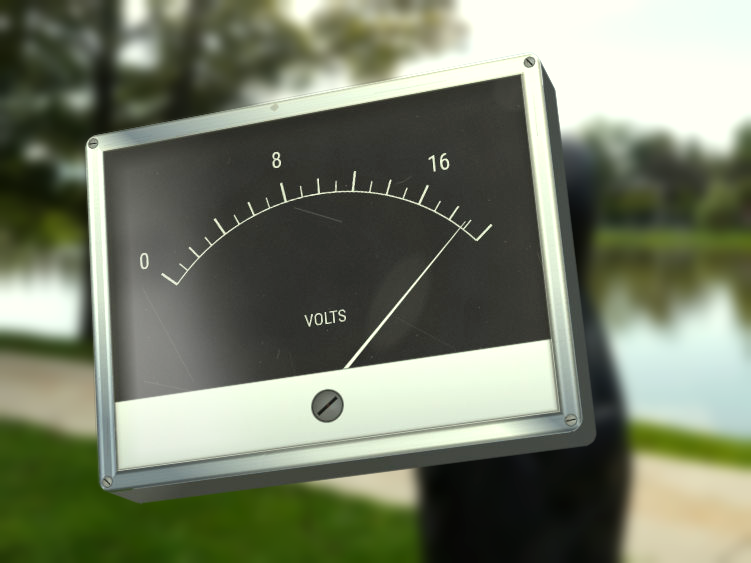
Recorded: 19 V
